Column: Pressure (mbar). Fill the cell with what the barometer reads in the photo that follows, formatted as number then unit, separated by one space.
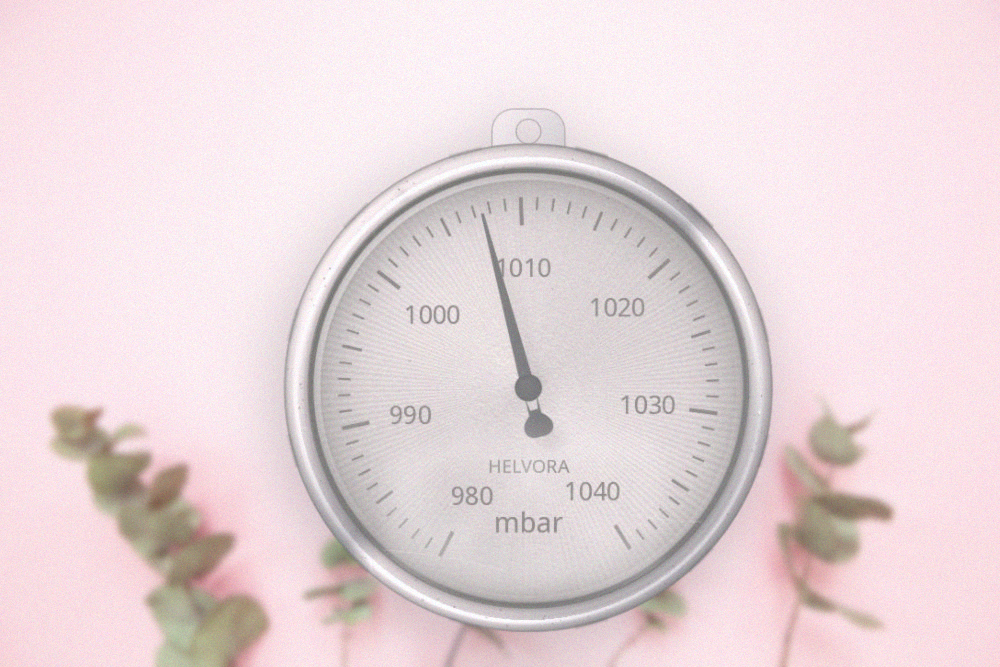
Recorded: 1007.5 mbar
